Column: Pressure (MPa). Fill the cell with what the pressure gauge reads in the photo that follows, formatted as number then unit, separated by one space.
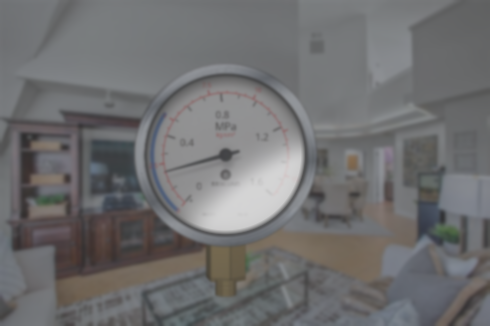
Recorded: 0.2 MPa
